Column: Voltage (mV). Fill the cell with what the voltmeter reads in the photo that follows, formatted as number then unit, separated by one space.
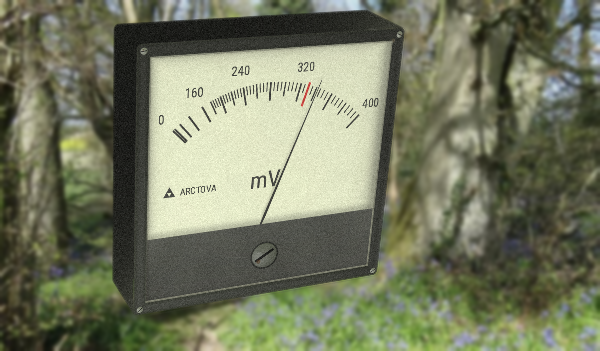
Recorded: 340 mV
